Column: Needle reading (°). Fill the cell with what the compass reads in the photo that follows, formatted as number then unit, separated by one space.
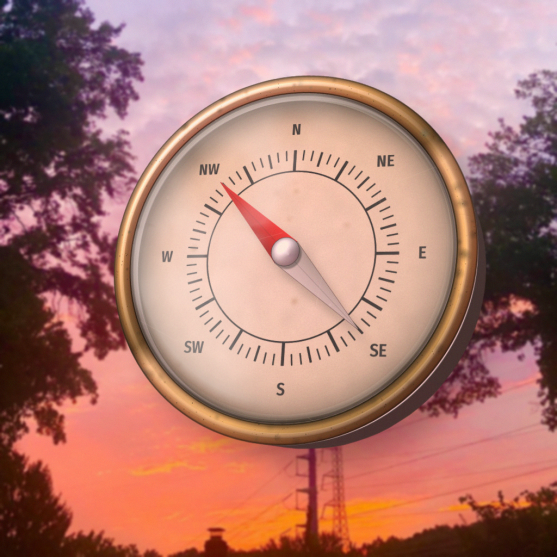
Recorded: 315 °
